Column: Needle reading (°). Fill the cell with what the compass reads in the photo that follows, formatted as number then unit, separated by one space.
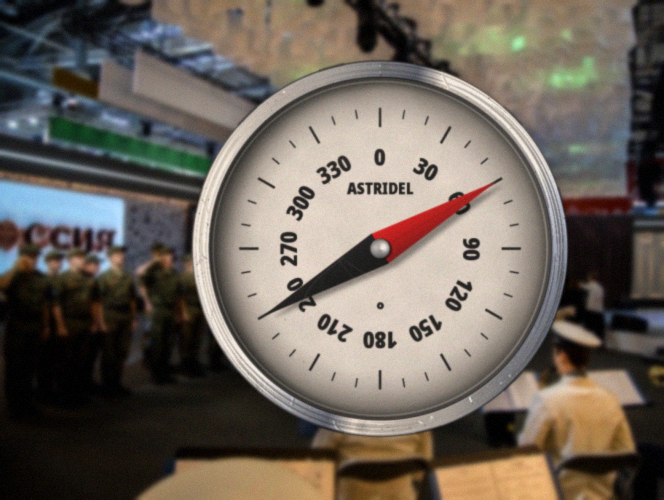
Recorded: 60 °
